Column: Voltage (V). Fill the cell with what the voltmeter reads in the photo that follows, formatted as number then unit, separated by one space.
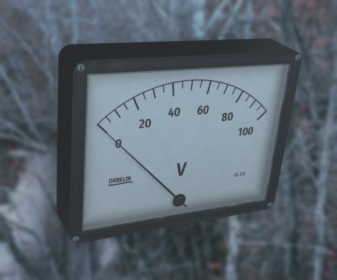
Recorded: 0 V
